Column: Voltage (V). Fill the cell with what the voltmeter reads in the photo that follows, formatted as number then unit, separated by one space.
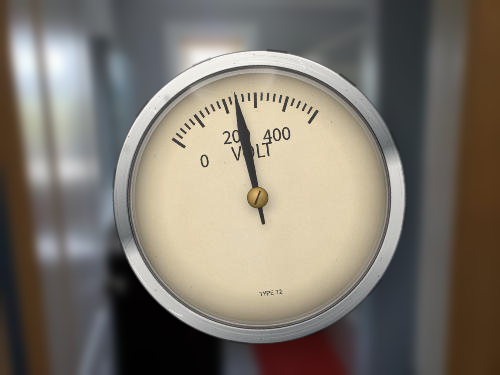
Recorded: 240 V
